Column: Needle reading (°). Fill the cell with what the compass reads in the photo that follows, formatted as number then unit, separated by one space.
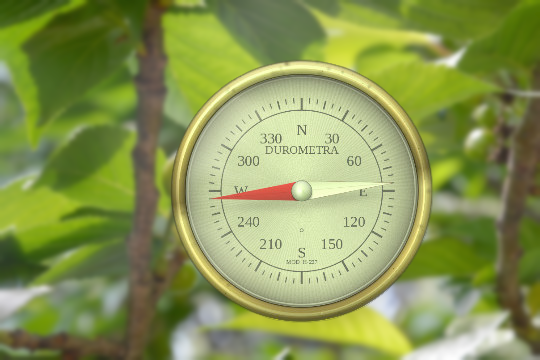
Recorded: 265 °
